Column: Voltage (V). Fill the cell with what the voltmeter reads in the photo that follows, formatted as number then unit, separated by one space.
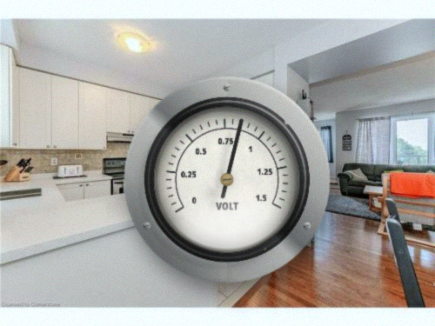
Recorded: 0.85 V
